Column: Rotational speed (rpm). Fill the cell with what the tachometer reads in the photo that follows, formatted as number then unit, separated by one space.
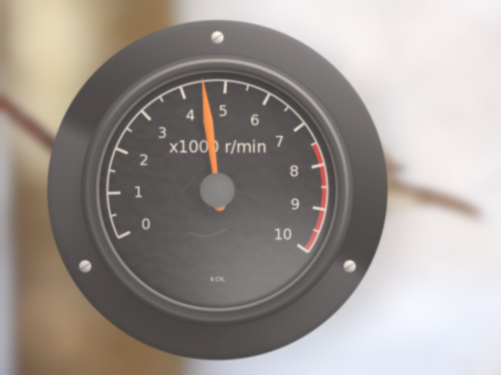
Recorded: 4500 rpm
